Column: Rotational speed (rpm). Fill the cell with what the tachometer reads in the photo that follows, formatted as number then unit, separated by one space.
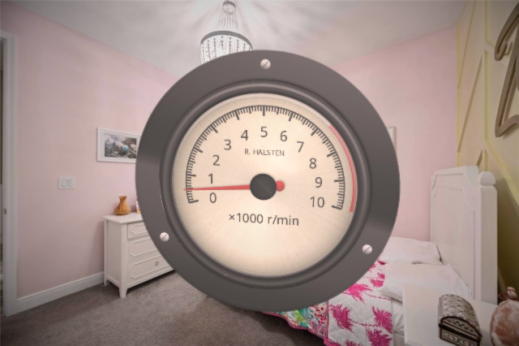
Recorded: 500 rpm
